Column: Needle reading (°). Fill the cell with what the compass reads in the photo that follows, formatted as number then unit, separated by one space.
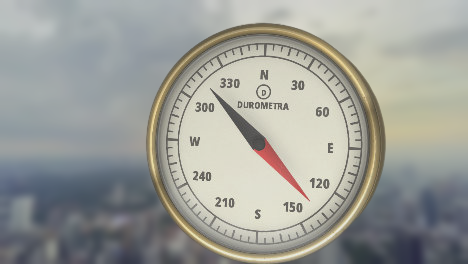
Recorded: 135 °
